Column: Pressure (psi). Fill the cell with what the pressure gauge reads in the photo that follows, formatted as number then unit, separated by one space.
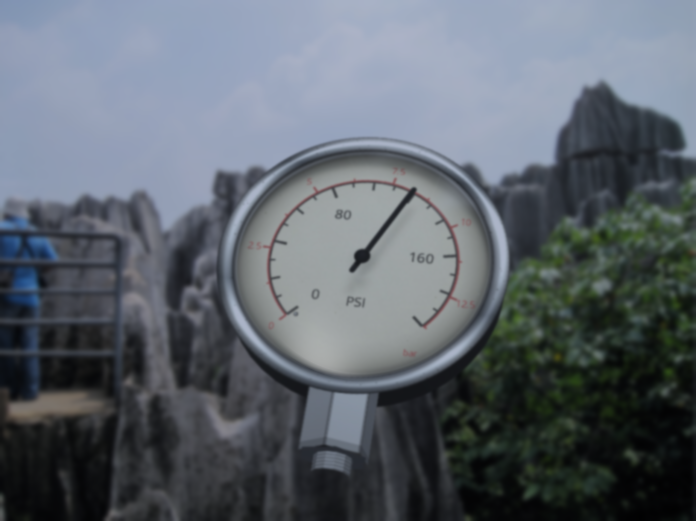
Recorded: 120 psi
